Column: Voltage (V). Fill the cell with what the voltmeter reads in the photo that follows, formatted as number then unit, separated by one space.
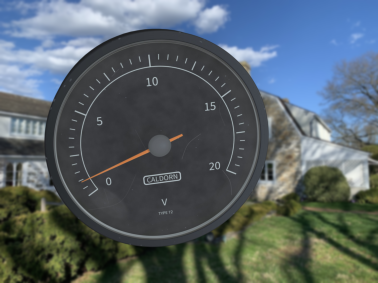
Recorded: 1 V
